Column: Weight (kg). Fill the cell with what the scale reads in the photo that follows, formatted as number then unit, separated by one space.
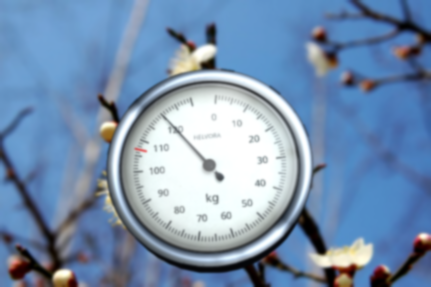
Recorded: 120 kg
